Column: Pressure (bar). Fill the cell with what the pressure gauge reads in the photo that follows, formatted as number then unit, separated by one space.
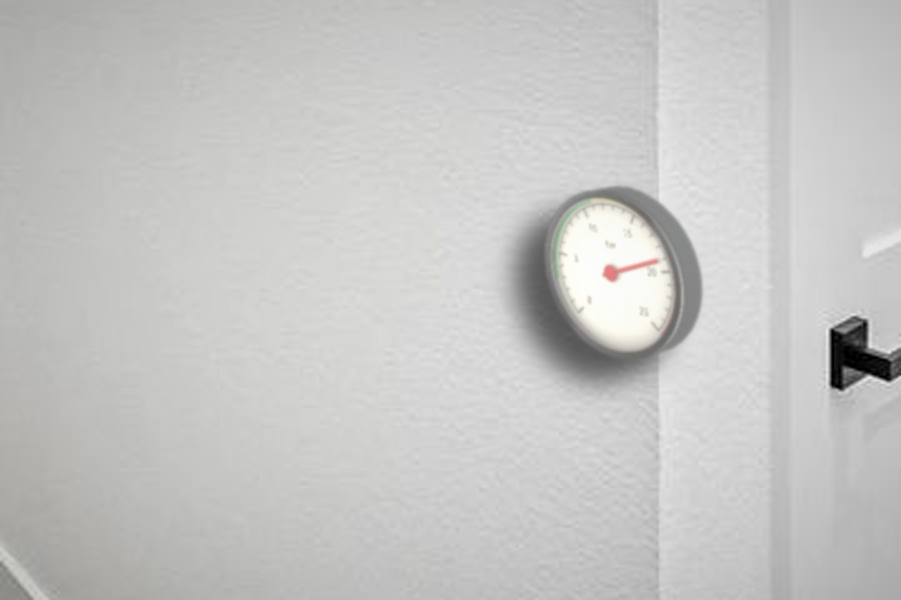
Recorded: 19 bar
